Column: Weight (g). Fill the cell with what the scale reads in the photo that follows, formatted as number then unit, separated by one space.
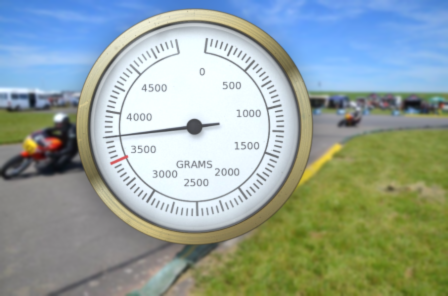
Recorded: 3750 g
